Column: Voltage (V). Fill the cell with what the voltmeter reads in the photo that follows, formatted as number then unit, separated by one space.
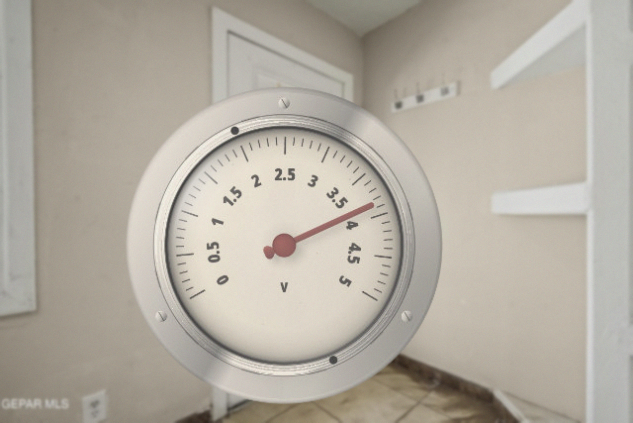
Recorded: 3.85 V
